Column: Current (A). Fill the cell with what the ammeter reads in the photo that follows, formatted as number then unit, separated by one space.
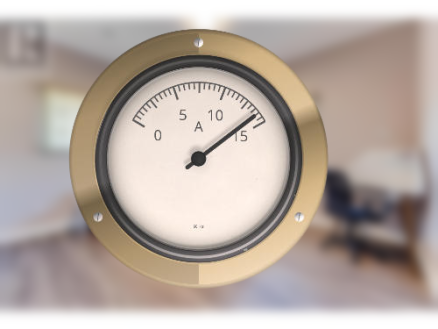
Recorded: 14 A
